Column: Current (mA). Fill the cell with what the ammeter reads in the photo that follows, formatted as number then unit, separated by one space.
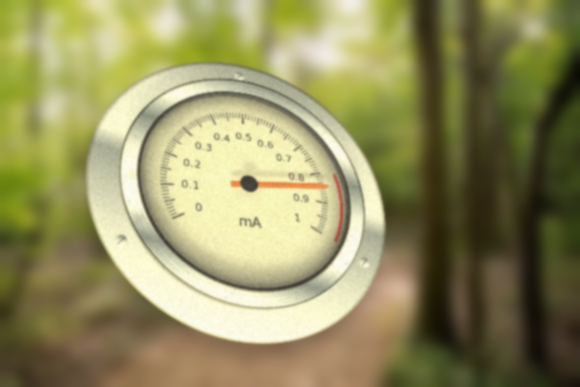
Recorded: 0.85 mA
